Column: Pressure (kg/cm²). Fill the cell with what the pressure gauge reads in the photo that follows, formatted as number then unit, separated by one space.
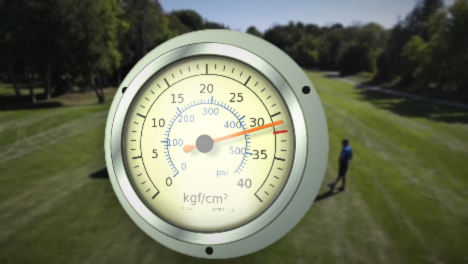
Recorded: 31 kg/cm²
